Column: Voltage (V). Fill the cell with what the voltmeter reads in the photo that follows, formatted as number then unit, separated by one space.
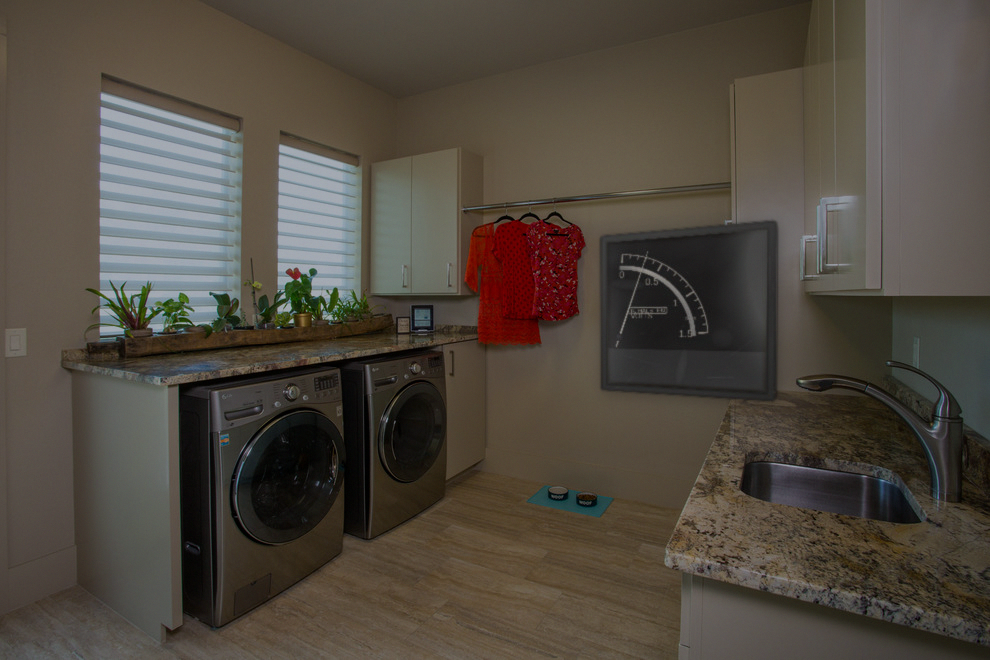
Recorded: 0.3 V
